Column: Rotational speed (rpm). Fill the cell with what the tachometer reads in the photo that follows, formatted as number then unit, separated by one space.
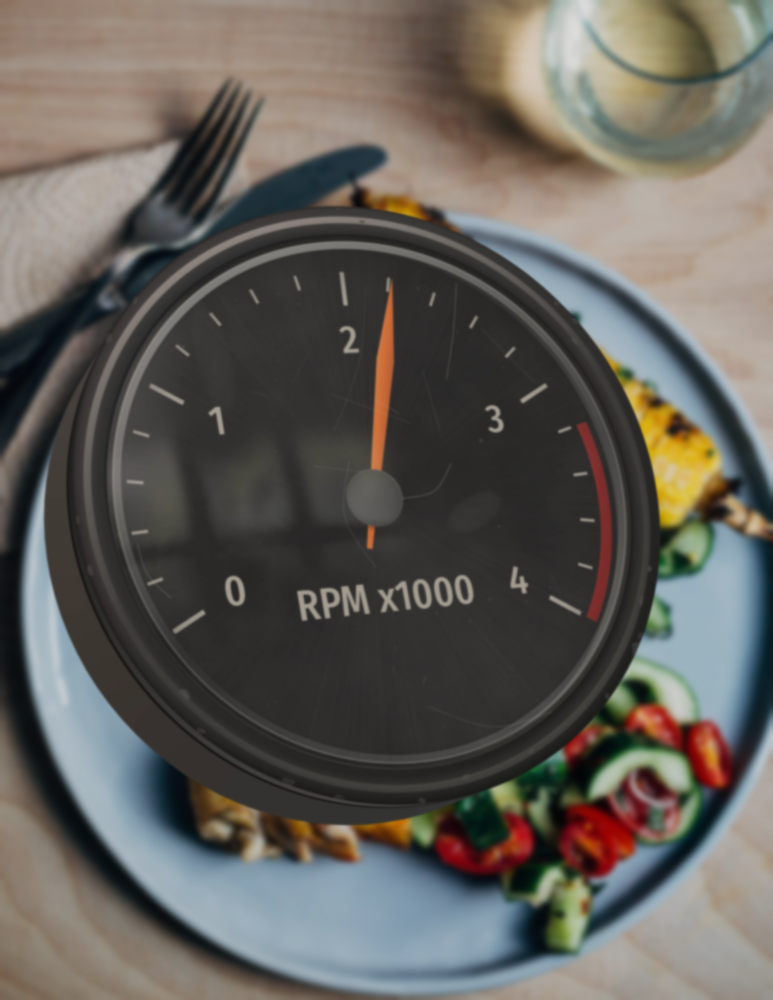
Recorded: 2200 rpm
